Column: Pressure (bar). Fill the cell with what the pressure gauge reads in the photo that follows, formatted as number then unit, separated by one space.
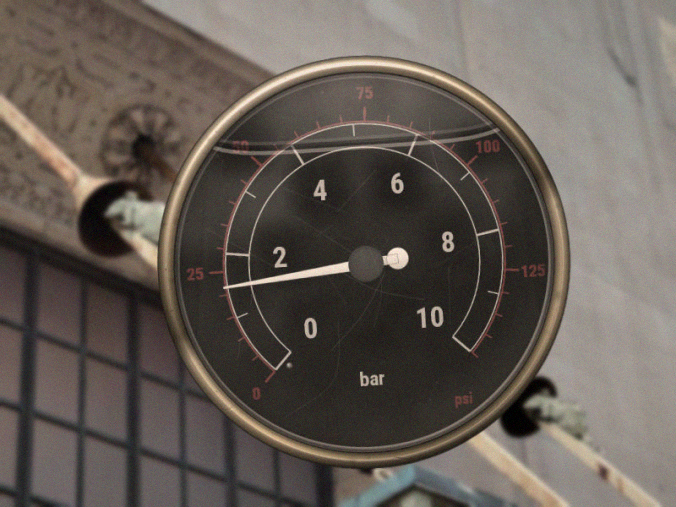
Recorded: 1.5 bar
